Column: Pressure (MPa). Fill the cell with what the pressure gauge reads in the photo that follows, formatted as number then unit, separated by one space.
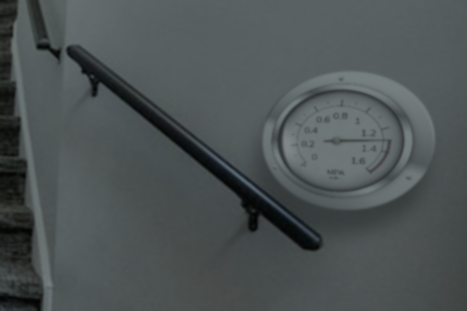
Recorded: 1.3 MPa
